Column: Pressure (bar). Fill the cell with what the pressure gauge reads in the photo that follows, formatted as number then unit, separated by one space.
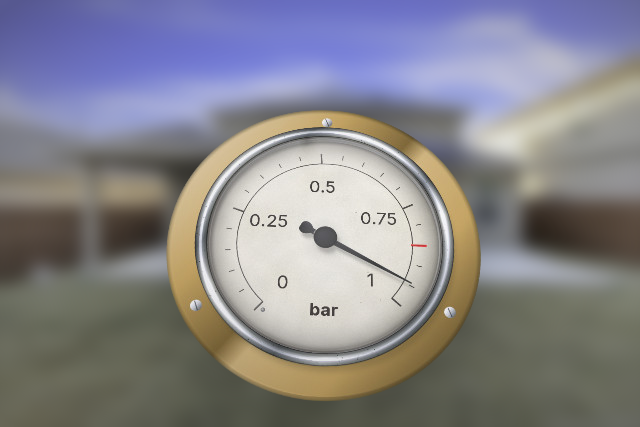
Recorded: 0.95 bar
